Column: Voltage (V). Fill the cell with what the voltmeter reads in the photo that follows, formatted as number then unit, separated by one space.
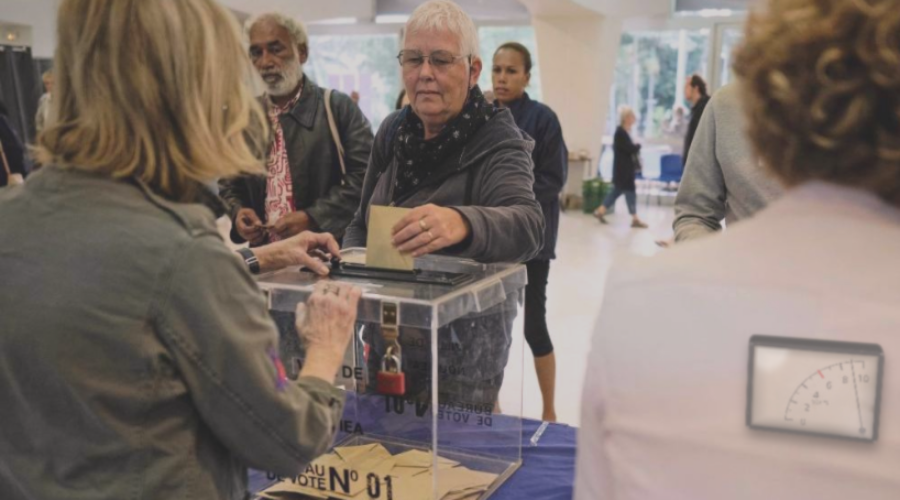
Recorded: 9 V
